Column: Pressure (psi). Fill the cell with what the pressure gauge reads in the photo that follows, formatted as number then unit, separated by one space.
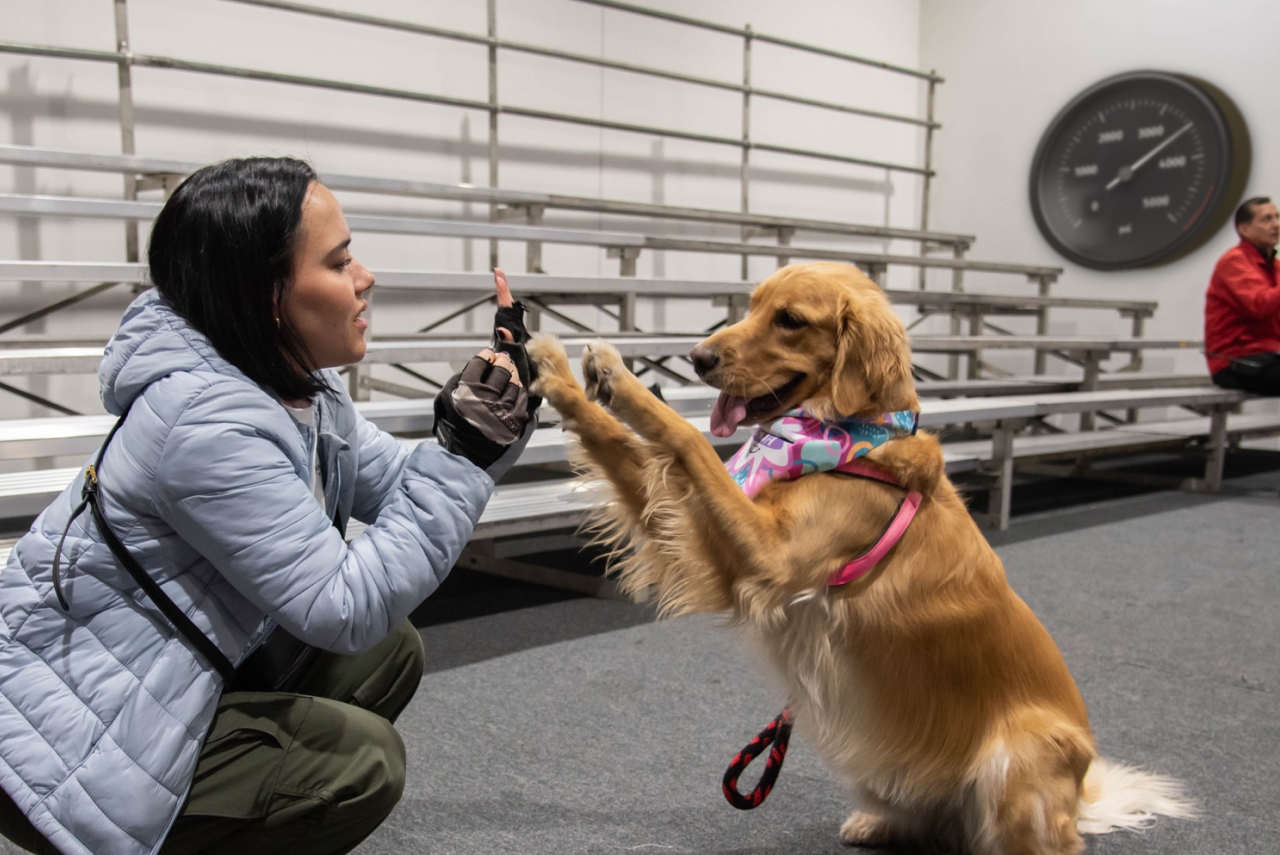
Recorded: 3500 psi
